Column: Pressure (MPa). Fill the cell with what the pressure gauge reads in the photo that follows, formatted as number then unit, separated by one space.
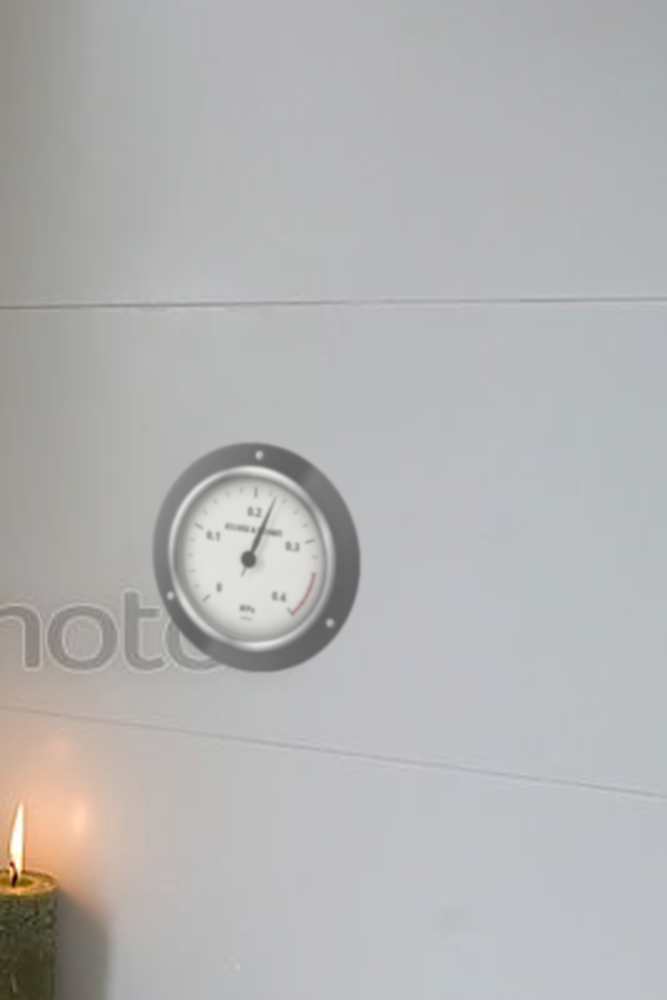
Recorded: 0.23 MPa
